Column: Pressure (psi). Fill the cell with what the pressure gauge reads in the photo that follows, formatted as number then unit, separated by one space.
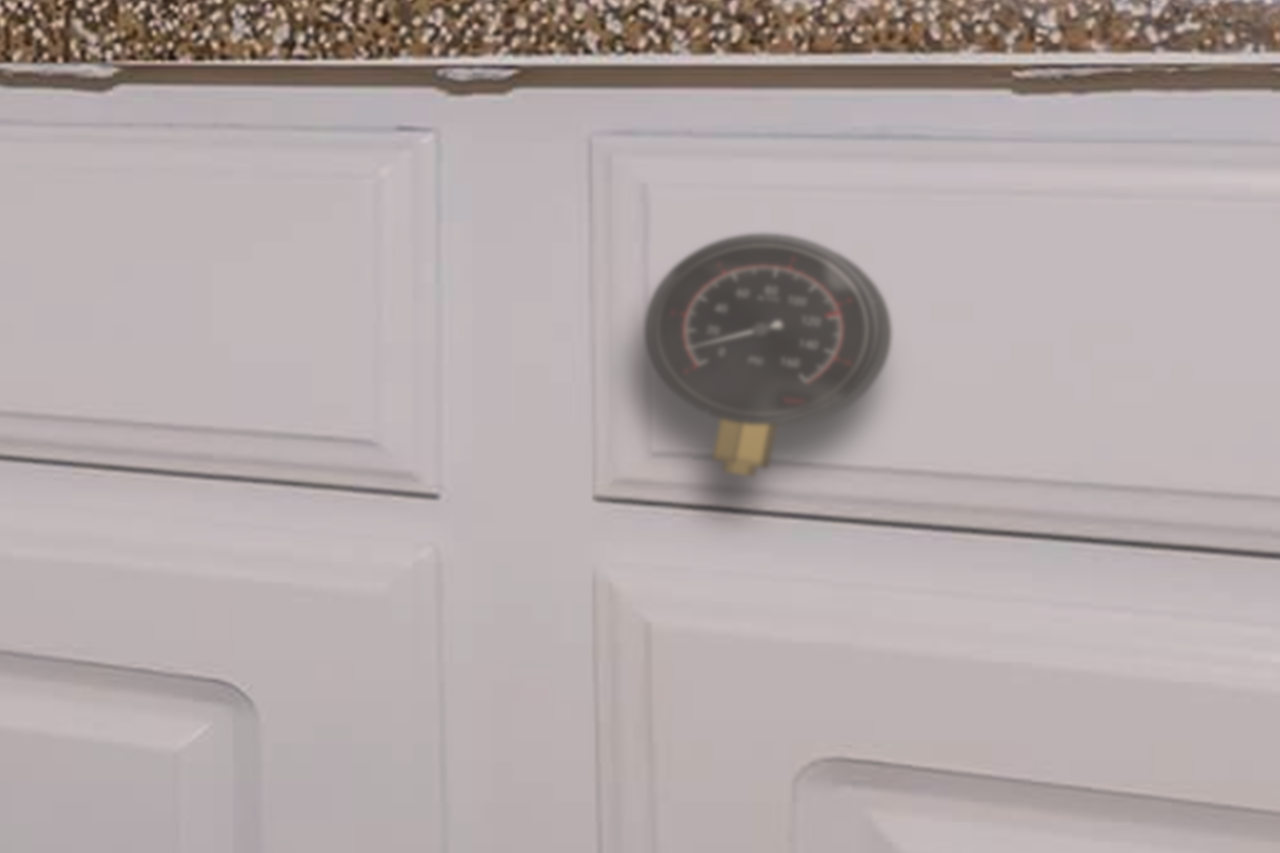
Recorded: 10 psi
